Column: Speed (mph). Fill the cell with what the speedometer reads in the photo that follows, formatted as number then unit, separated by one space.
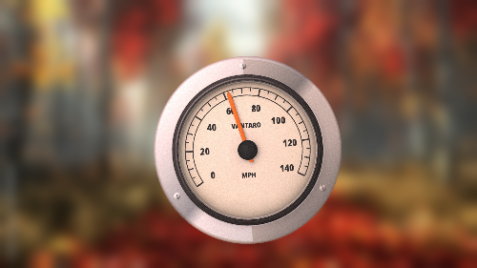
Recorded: 62.5 mph
